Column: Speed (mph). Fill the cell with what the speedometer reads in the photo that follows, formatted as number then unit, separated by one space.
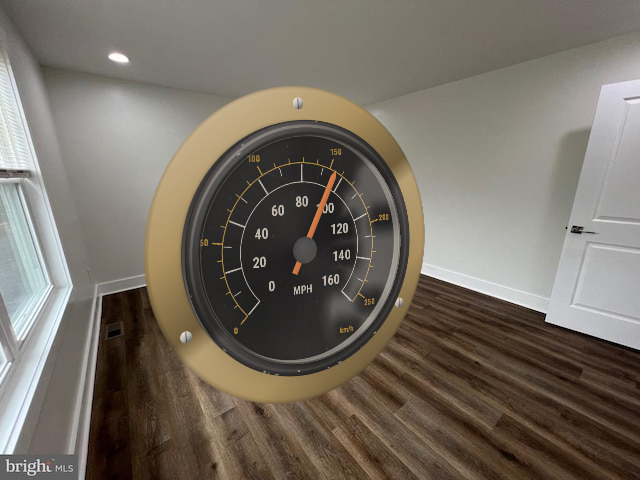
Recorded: 95 mph
